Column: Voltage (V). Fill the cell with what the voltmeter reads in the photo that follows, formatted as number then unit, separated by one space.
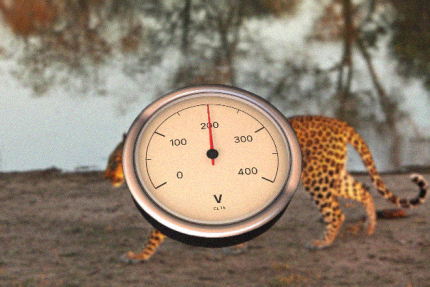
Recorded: 200 V
